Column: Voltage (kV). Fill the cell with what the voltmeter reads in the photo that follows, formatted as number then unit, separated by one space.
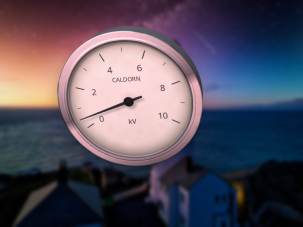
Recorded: 0.5 kV
